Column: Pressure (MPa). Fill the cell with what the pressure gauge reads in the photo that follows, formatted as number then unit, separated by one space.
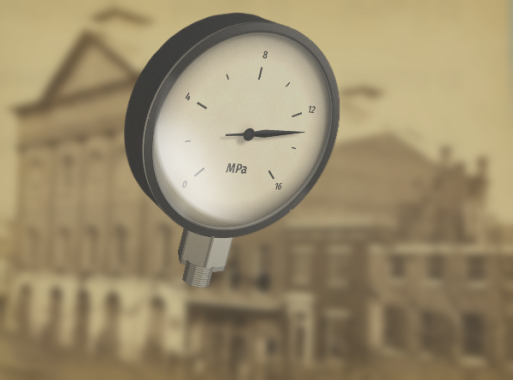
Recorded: 13 MPa
